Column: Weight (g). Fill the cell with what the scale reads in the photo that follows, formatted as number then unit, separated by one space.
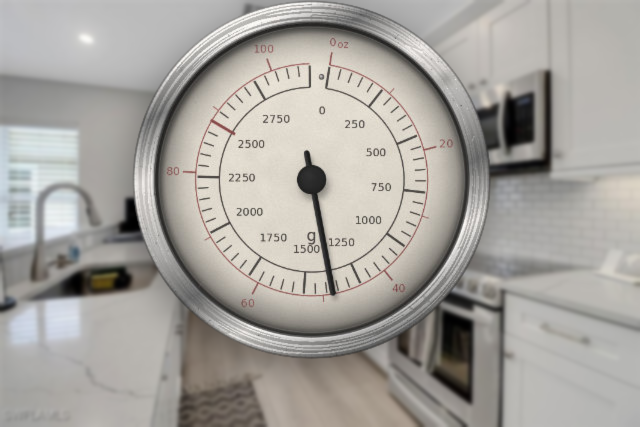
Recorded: 1375 g
